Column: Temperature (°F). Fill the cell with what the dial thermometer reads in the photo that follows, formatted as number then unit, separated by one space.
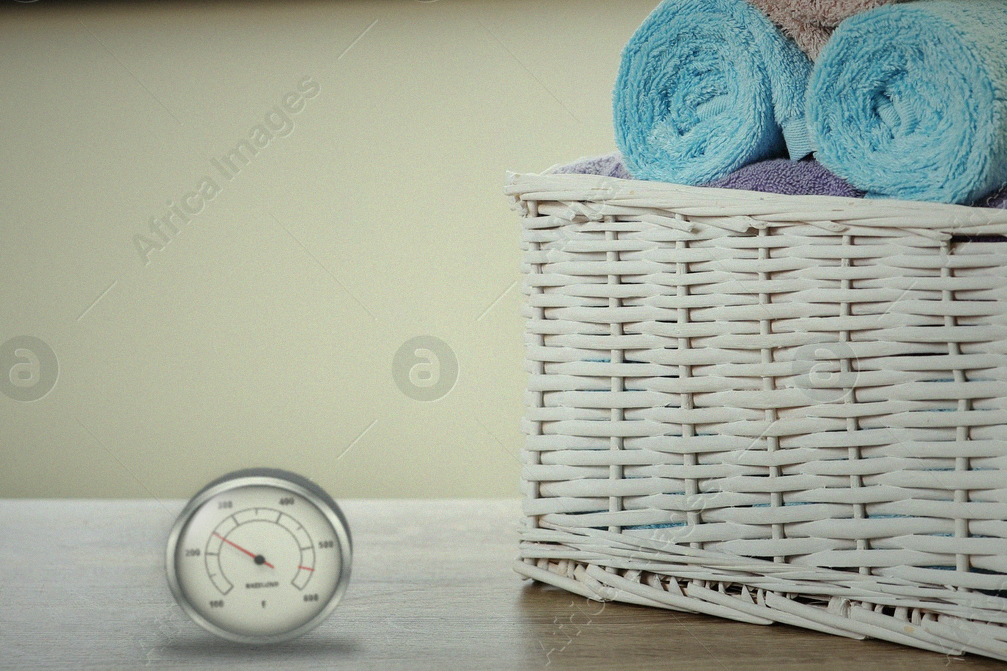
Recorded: 250 °F
